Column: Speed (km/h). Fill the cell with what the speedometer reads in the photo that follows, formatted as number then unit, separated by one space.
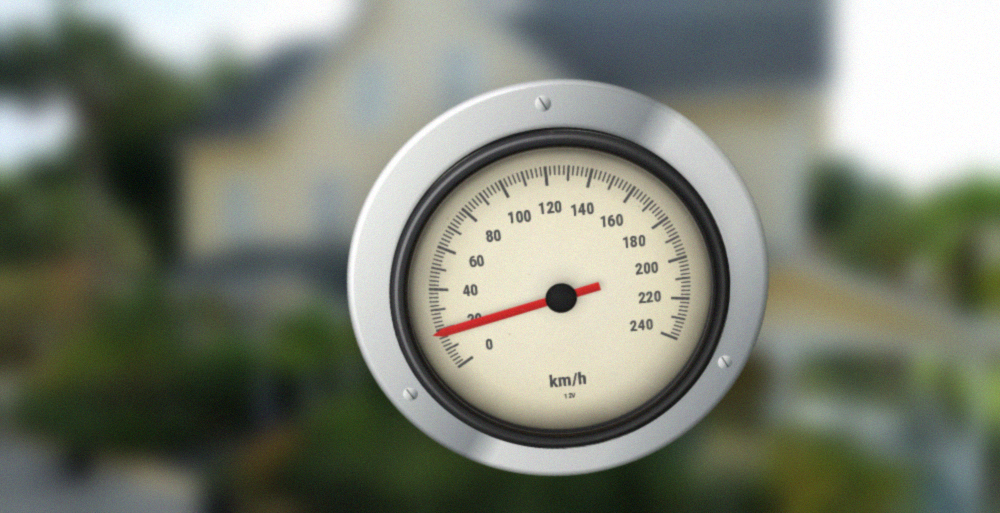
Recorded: 20 km/h
